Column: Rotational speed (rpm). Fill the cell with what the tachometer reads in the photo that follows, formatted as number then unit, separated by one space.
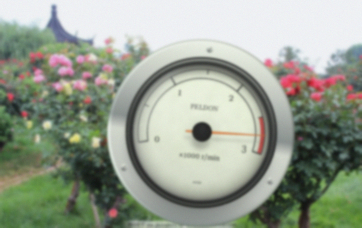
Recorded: 2750 rpm
